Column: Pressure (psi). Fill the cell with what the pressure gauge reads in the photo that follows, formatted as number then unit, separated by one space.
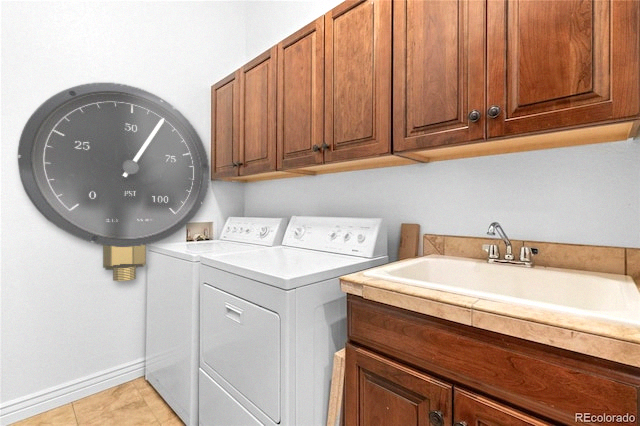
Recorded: 60 psi
